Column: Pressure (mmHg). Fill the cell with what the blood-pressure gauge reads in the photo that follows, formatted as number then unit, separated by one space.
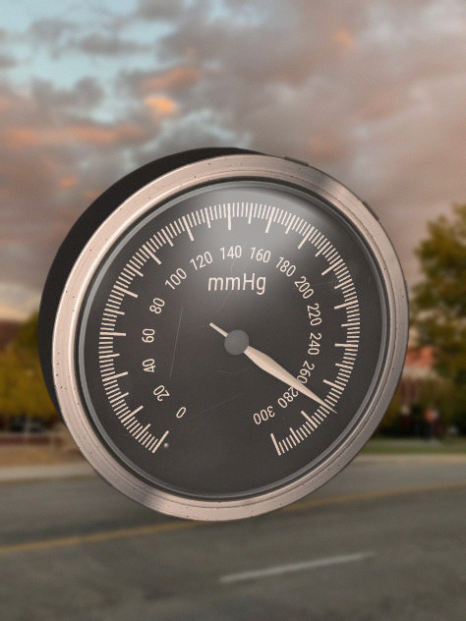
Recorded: 270 mmHg
